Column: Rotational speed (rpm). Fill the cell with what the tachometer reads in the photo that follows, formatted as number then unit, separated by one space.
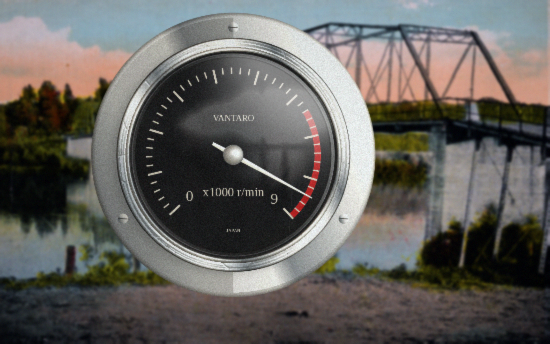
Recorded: 8400 rpm
